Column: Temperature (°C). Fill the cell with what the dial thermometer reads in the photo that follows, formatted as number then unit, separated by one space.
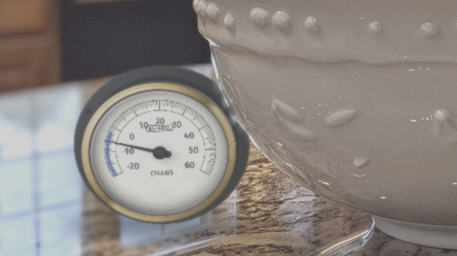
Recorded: -5 °C
